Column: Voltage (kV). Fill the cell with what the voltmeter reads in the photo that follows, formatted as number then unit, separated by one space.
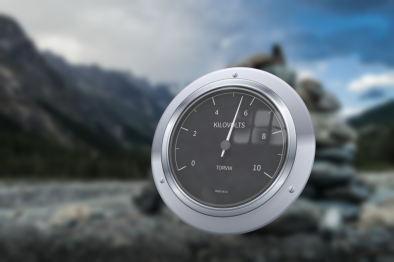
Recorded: 5.5 kV
